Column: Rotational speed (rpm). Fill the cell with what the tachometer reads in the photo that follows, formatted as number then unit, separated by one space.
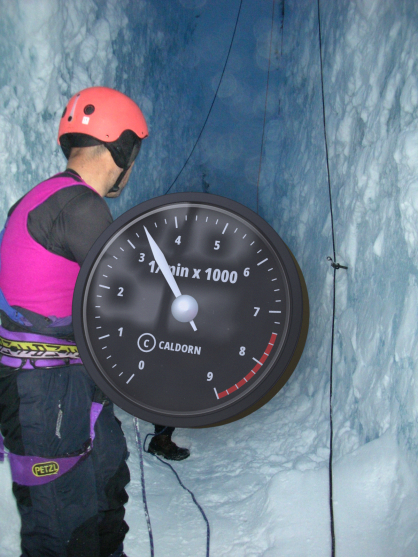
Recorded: 3400 rpm
